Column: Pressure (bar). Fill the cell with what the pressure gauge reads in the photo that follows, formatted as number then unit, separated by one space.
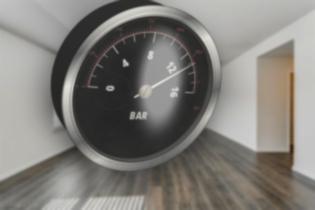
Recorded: 13 bar
